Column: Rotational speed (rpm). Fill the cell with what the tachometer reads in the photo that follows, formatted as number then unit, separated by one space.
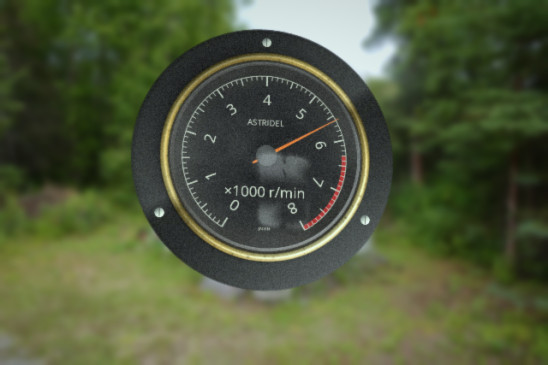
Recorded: 5600 rpm
